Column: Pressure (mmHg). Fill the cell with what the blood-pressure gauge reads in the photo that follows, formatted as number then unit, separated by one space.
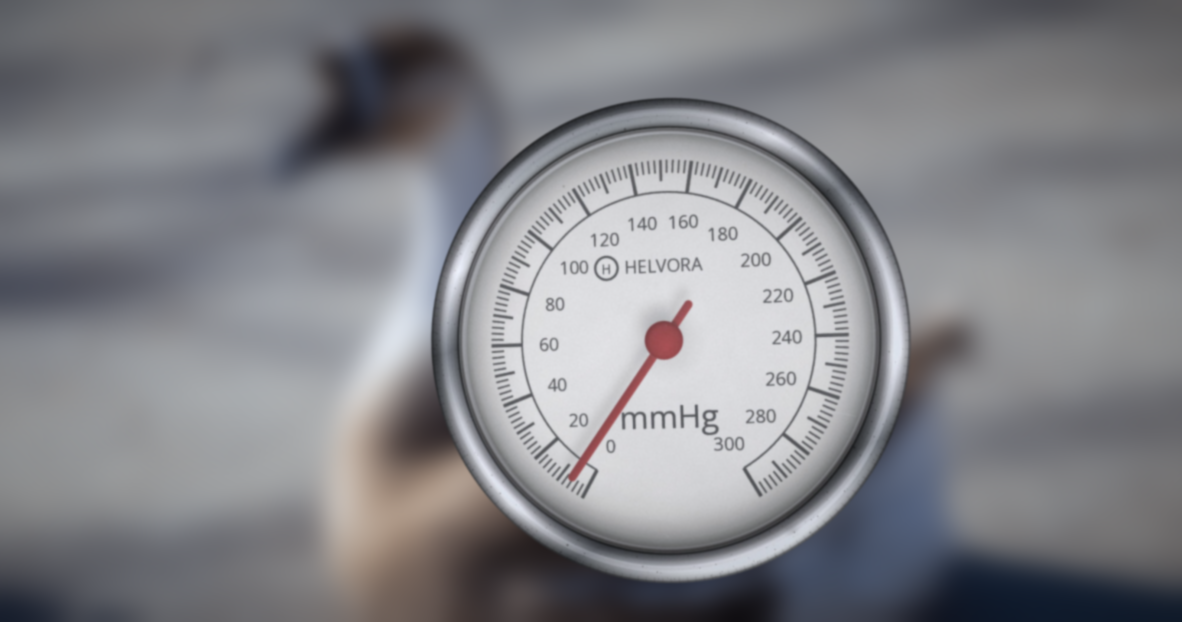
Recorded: 6 mmHg
